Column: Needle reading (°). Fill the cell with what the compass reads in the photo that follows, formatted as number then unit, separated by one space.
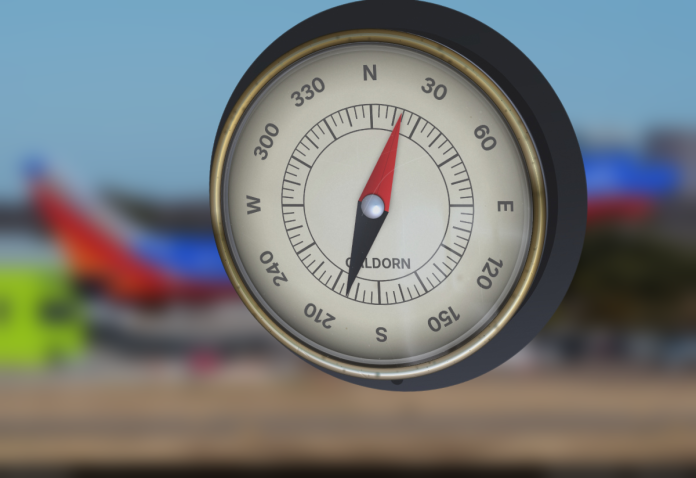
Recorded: 20 °
